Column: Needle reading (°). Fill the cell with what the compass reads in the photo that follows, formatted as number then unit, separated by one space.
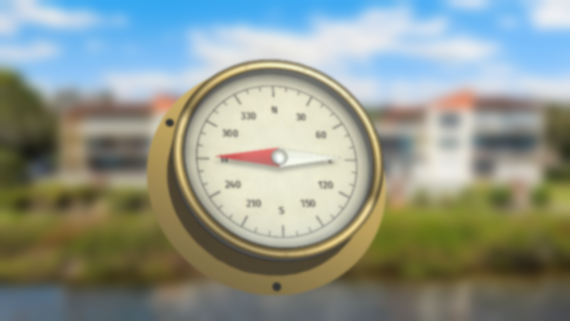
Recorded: 270 °
